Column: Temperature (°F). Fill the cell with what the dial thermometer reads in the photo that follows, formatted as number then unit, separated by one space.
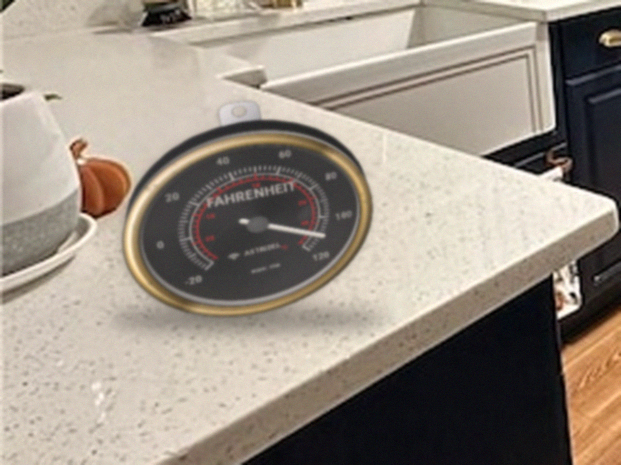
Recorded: 110 °F
